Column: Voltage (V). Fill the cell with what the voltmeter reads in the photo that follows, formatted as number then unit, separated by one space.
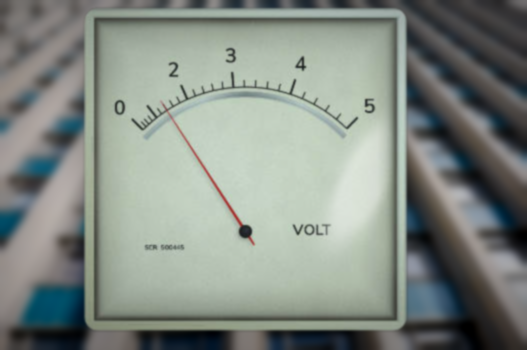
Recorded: 1.4 V
